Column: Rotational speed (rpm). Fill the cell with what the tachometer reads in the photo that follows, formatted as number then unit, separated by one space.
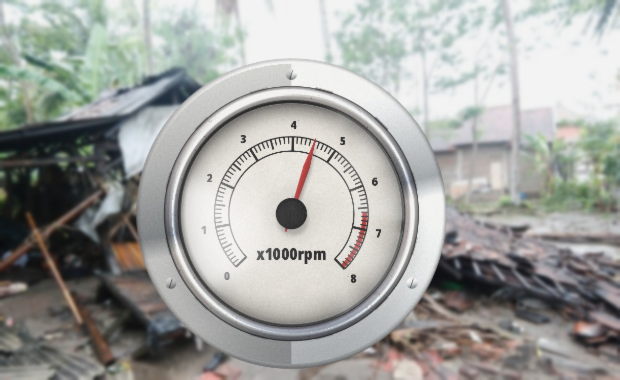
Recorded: 4500 rpm
